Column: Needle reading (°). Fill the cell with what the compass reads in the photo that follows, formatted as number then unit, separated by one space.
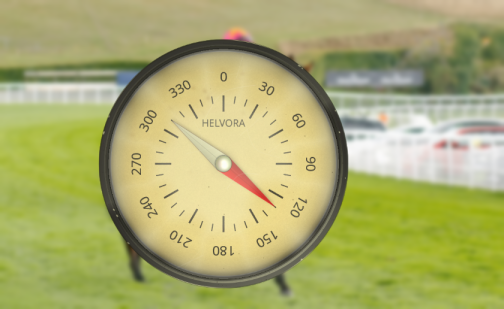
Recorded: 130 °
